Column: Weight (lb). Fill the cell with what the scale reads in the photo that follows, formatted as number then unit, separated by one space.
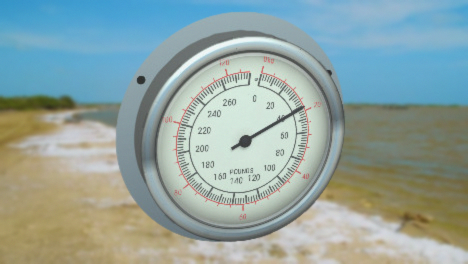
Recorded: 40 lb
